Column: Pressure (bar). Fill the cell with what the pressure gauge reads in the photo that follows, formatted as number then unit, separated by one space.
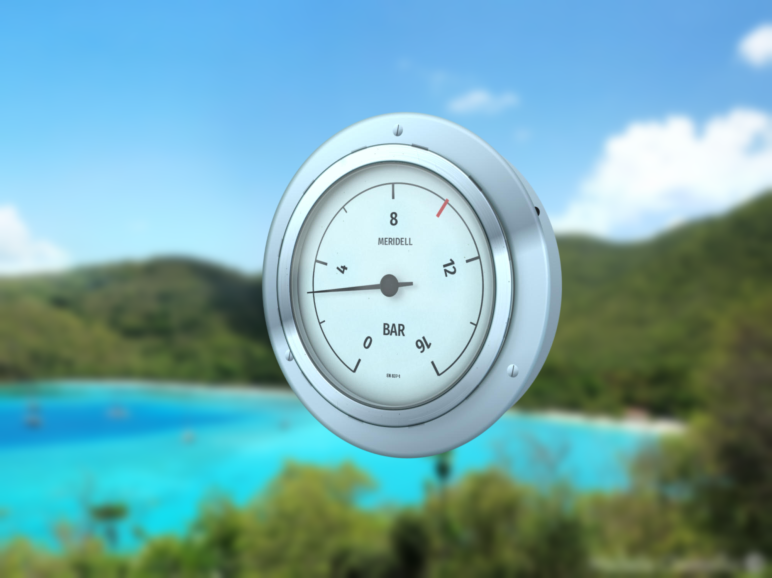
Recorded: 3 bar
